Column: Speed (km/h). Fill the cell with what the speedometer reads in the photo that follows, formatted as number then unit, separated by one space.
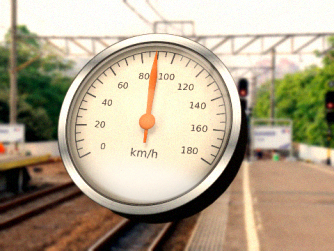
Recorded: 90 km/h
